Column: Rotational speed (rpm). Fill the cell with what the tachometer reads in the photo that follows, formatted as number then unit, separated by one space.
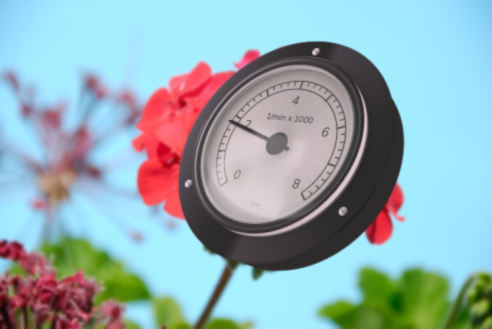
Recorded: 1800 rpm
